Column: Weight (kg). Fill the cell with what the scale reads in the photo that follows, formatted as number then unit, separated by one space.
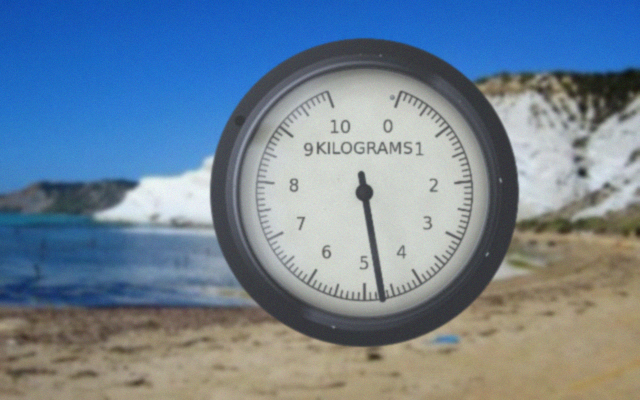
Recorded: 4.7 kg
